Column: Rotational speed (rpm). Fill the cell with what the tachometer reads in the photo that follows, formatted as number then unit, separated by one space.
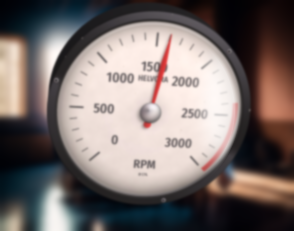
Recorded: 1600 rpm
